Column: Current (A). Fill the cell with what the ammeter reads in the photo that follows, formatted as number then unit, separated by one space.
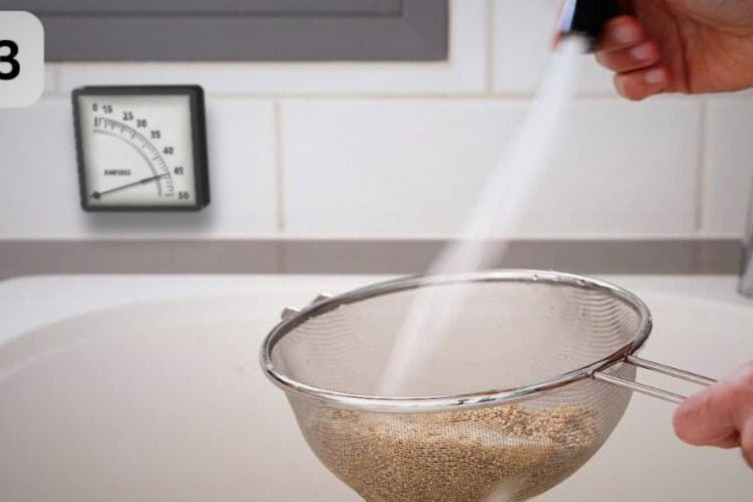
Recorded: 45 A
